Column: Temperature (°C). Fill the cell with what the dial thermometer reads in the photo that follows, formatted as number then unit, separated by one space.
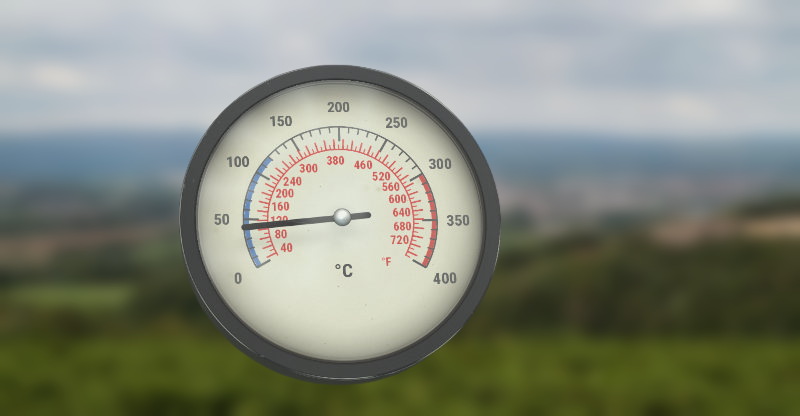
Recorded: 40 °C
